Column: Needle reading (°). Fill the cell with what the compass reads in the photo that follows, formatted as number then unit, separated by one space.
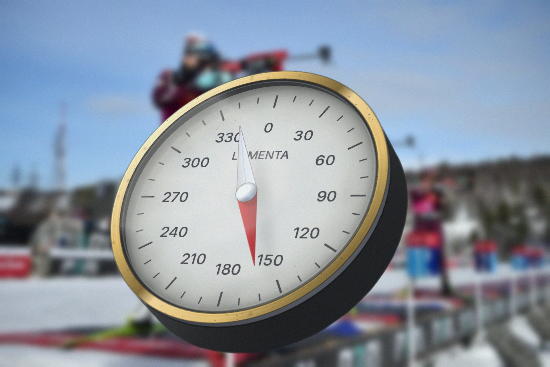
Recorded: 160 °
